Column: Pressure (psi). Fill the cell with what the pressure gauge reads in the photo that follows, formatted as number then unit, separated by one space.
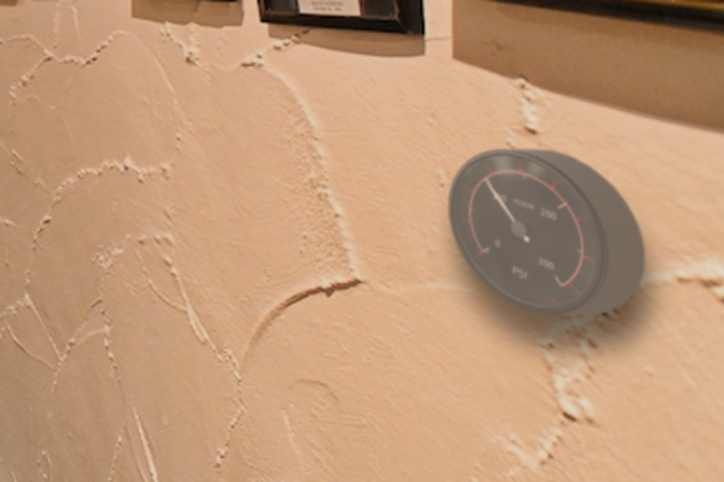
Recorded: 100 psi
